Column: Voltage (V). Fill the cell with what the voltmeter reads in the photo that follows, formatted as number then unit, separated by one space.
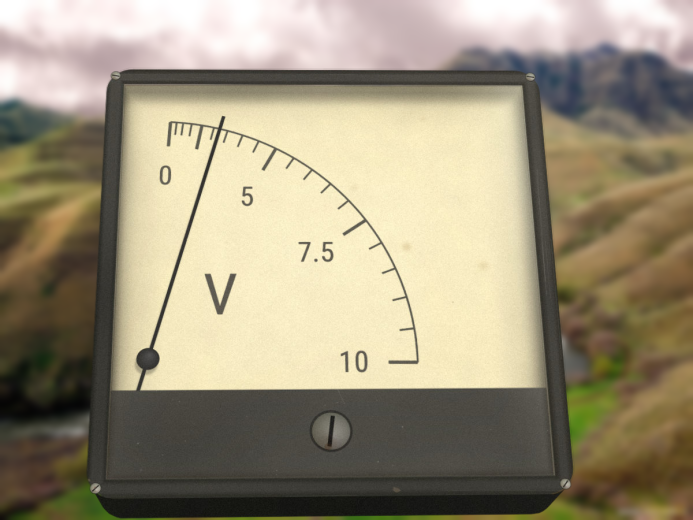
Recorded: 3.25 V
